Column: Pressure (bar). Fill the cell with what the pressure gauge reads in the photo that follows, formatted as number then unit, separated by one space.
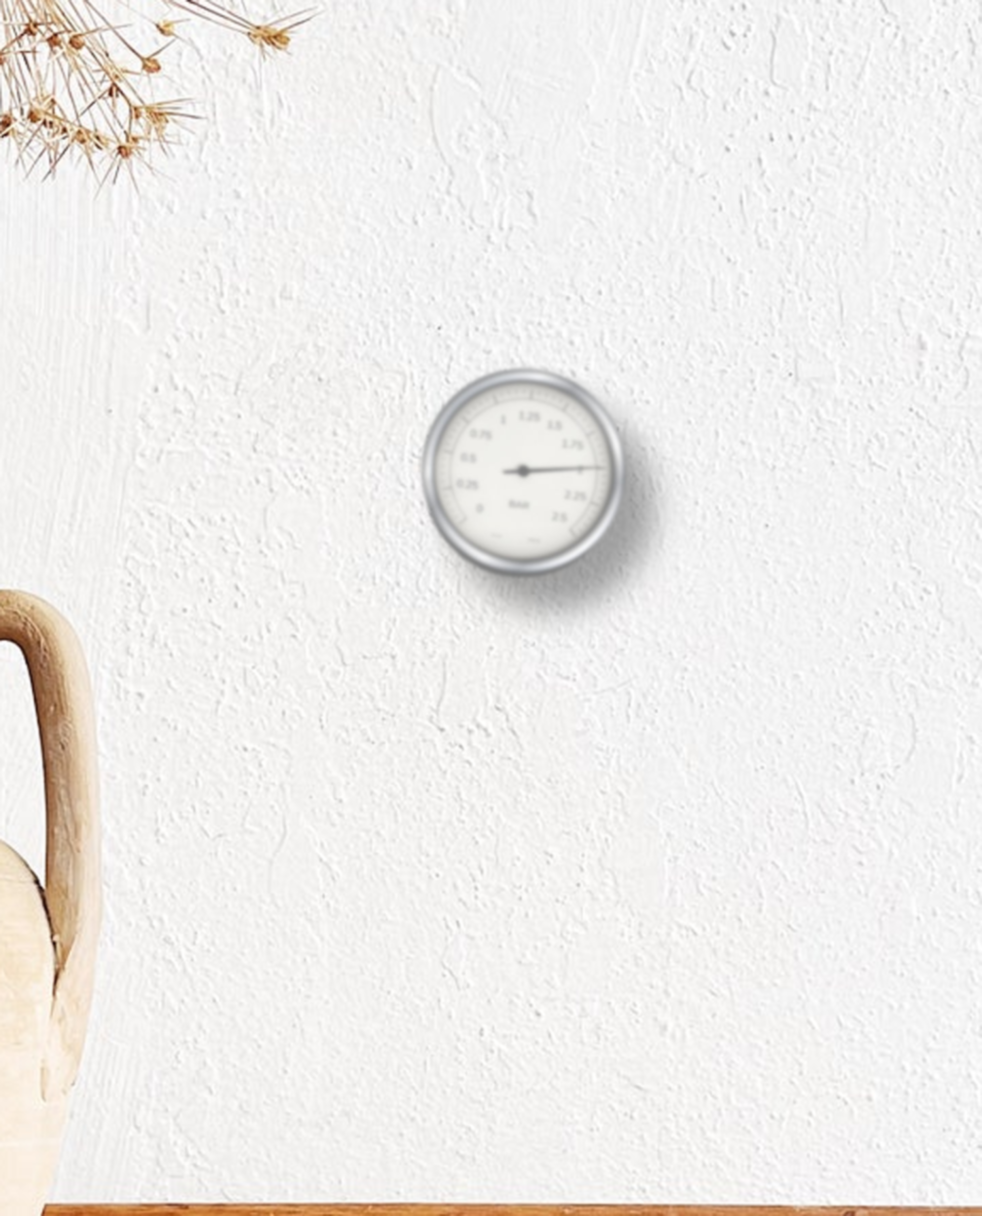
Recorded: 2 bar
